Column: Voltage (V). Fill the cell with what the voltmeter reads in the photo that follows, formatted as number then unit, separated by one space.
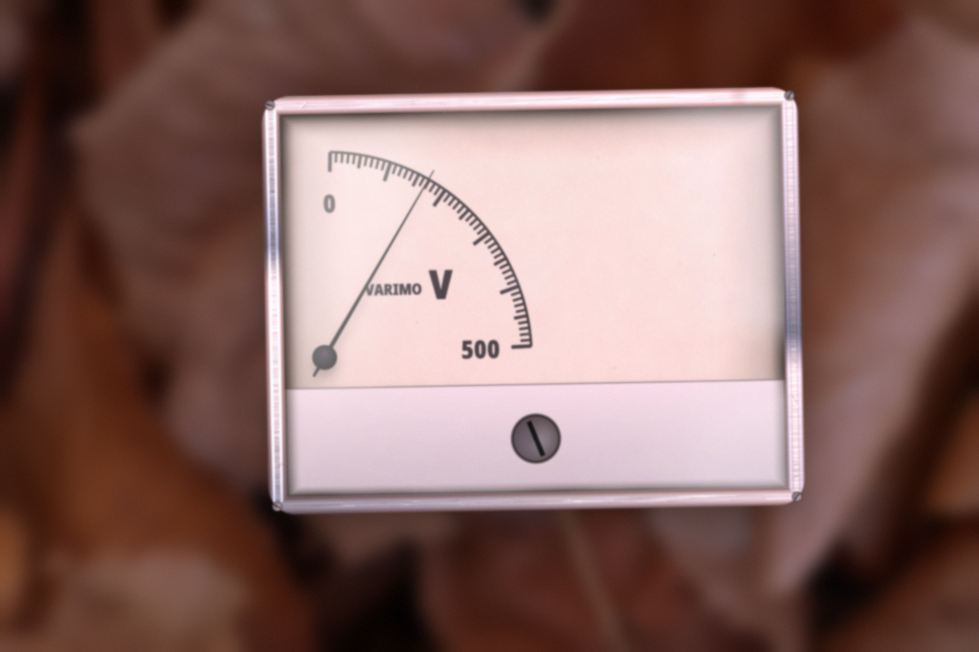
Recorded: 170 V
